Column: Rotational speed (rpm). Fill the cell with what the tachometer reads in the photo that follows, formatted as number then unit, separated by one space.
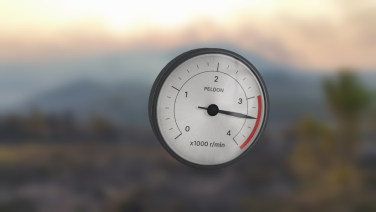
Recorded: 3400 rpm
